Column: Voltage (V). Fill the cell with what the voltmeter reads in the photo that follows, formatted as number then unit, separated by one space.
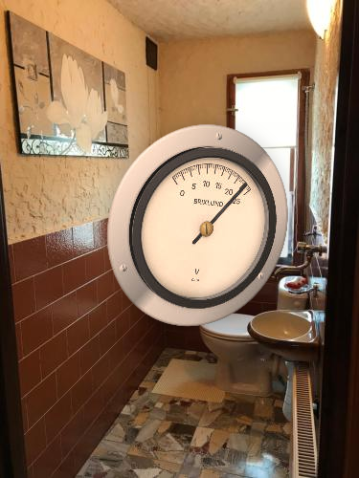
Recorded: 22.5 V
